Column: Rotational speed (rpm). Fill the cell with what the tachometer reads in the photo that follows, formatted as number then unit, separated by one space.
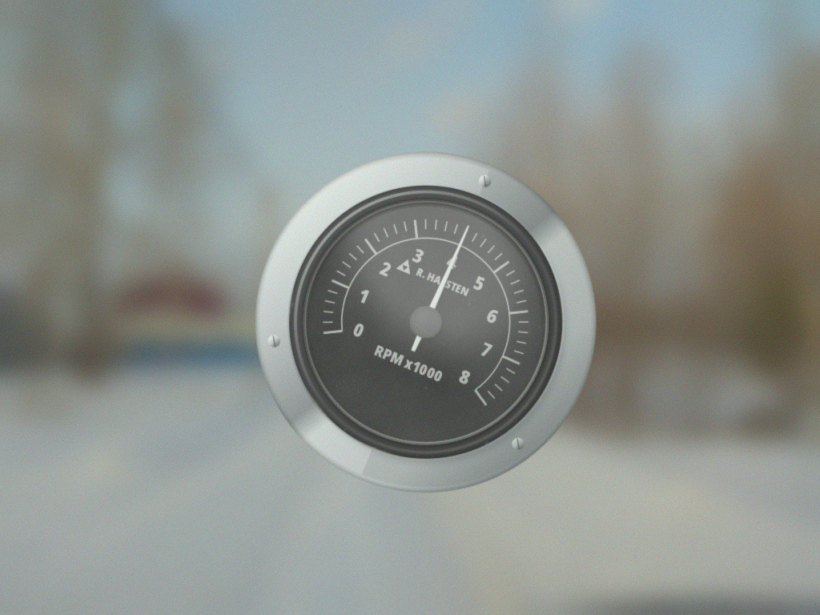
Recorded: 4000 rpm
